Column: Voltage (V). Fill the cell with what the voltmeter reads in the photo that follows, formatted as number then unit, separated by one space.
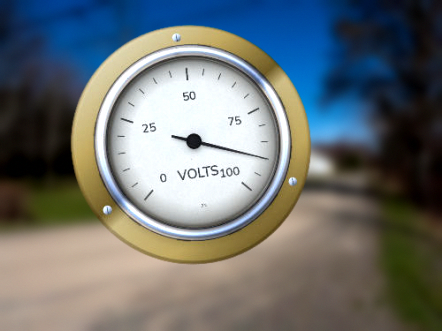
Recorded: 90 V
